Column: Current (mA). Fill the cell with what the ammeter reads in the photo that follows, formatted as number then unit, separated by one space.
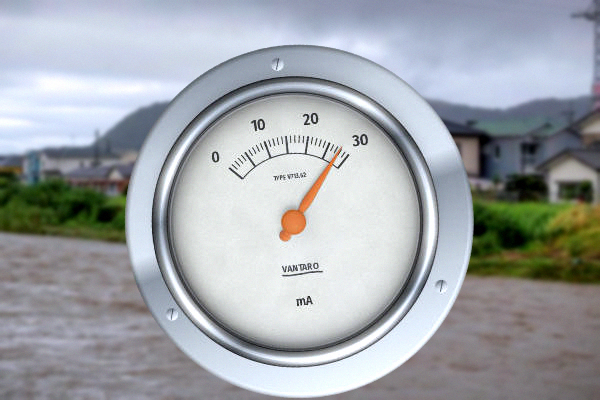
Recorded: 28 mA
